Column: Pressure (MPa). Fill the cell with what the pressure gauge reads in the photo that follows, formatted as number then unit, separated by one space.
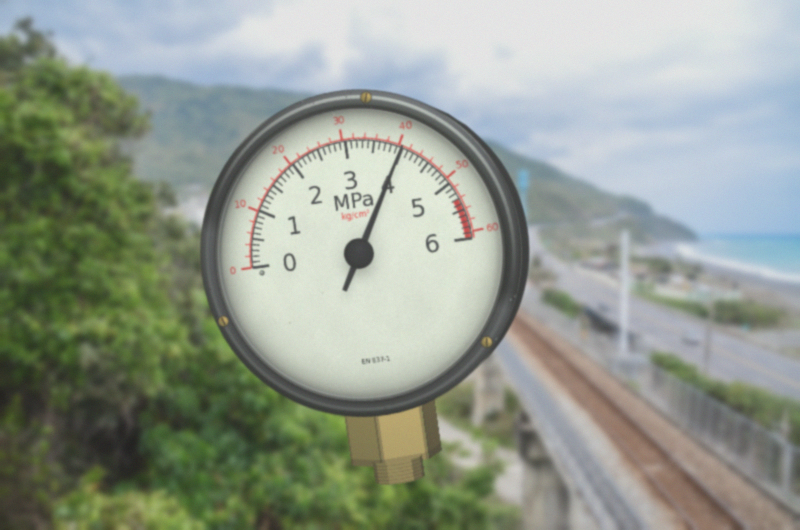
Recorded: 4 MPa
